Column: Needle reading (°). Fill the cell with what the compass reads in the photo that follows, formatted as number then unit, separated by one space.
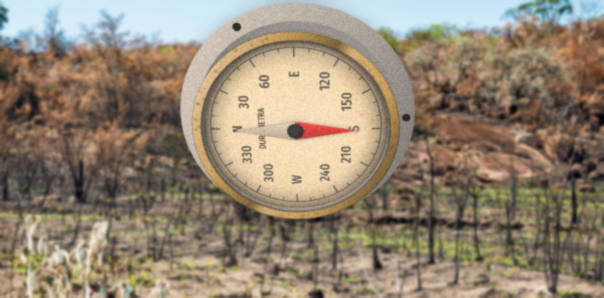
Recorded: 180 °
